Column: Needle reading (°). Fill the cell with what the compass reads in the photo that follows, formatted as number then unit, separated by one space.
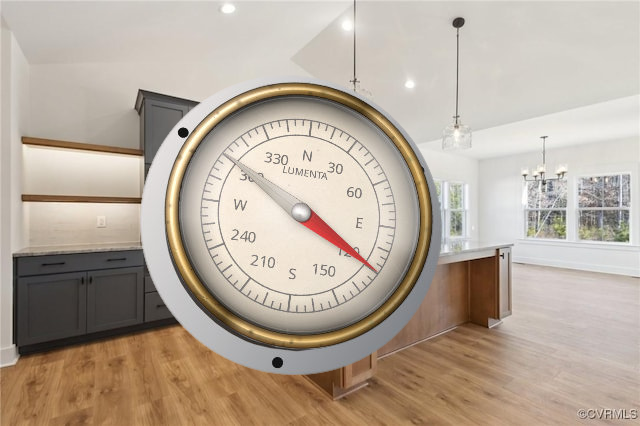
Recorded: 120 °
